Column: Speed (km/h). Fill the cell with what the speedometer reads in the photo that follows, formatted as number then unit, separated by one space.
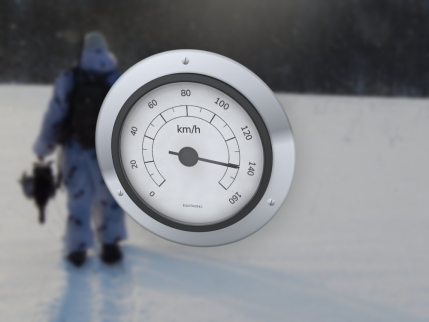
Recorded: 140 km/h
